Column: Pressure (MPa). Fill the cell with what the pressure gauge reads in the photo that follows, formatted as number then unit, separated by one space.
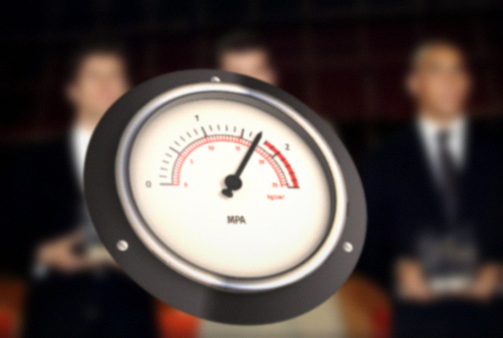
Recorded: 1.7 MPa
